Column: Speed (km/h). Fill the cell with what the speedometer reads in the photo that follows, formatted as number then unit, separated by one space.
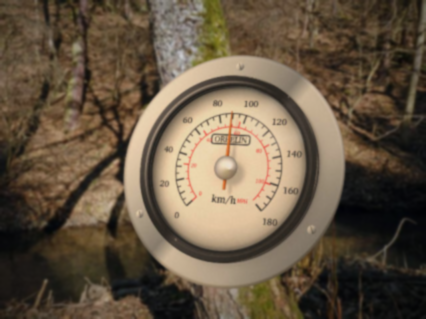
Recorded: 90 km/h
